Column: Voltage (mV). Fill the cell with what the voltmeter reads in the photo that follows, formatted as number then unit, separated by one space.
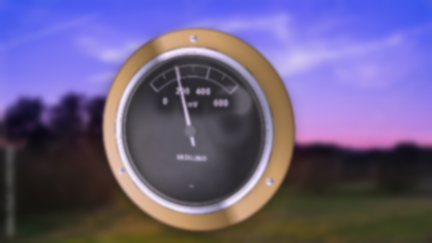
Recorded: 200 mV
